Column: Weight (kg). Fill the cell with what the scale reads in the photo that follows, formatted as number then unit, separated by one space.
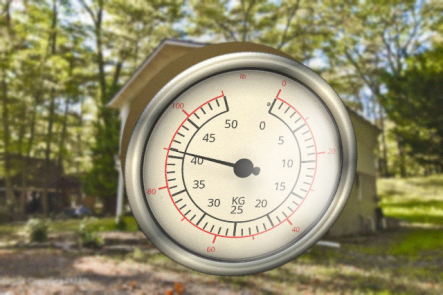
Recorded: 41 kg
